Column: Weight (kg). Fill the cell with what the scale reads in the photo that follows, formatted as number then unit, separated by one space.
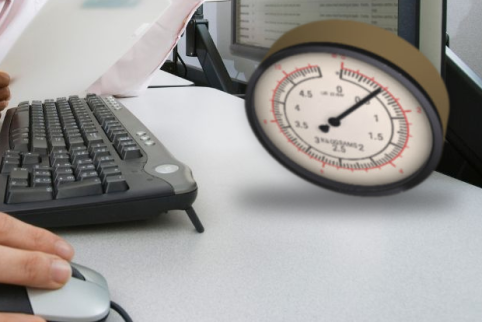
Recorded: 0.5 kg
